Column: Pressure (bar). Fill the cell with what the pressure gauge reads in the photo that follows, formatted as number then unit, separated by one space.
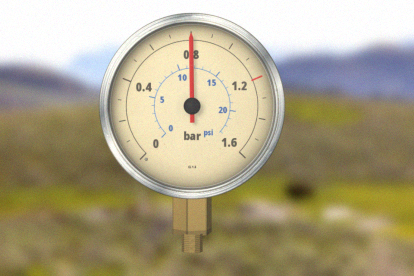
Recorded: 0.8 bar
